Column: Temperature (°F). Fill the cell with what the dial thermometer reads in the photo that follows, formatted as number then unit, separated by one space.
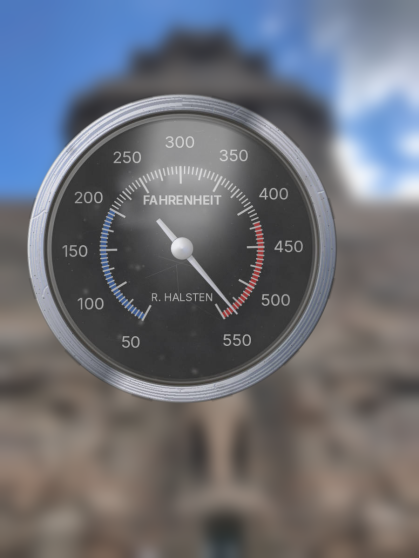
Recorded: 535 °F
